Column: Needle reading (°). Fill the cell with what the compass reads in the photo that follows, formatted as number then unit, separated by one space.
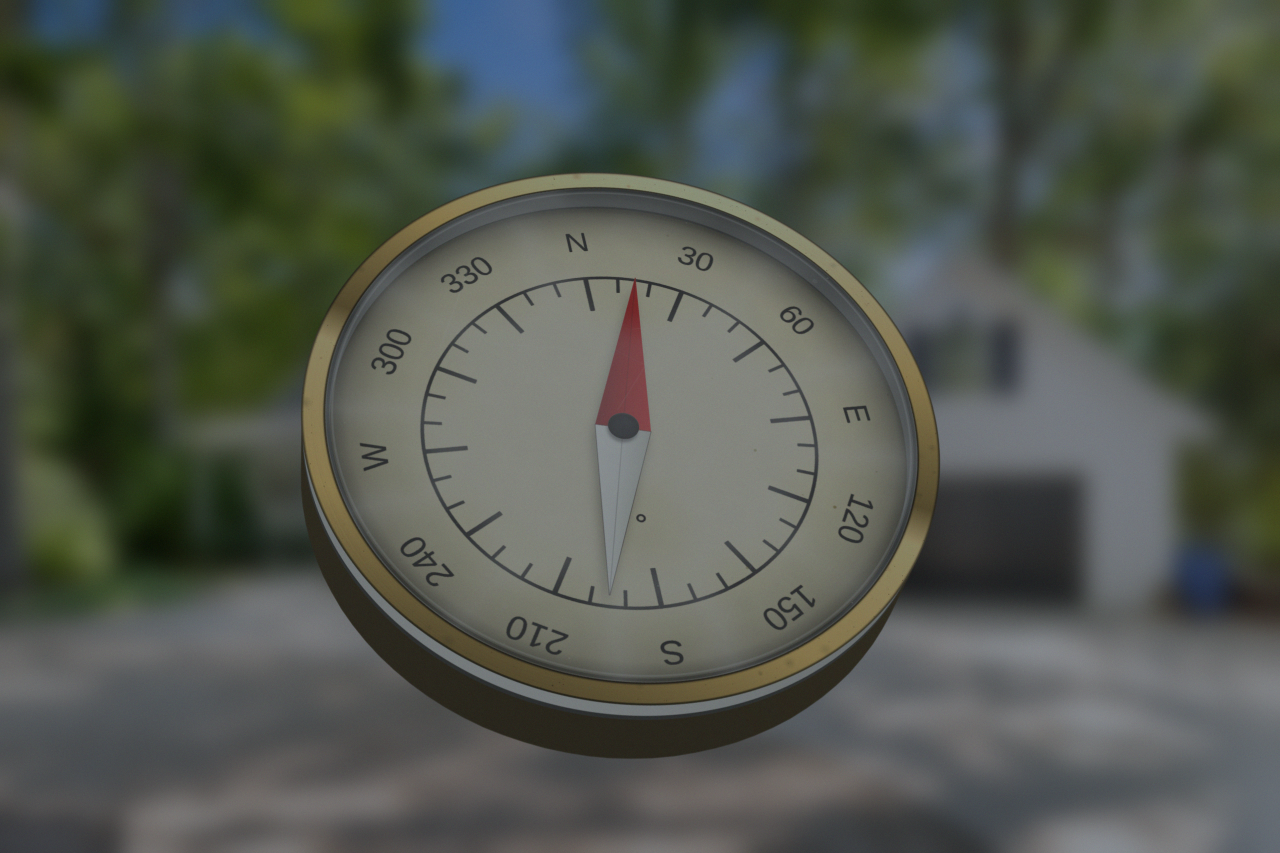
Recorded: 15 °
